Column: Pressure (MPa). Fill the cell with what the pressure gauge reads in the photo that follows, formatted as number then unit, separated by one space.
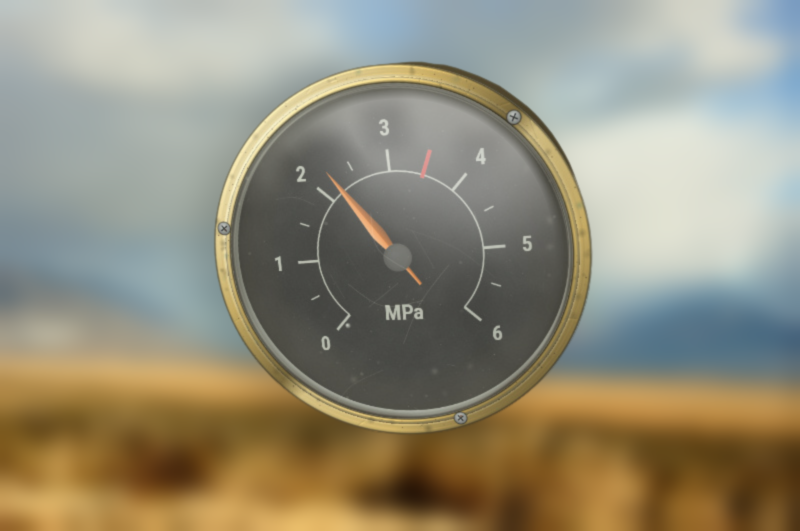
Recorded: 2.25 MPa
